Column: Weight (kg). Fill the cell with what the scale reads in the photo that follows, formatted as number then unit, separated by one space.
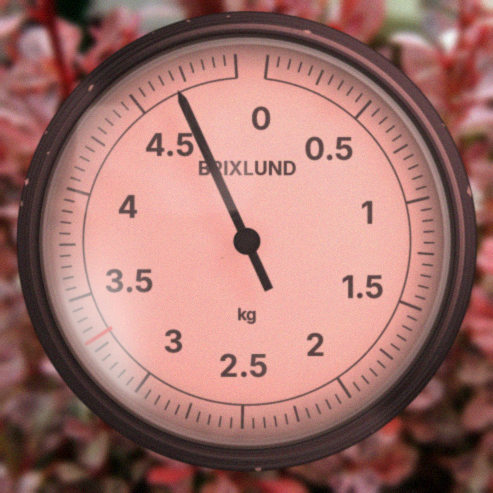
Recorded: 4.7 kg
